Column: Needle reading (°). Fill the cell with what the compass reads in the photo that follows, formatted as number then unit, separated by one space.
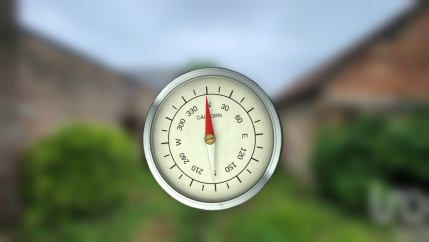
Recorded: 0 °
